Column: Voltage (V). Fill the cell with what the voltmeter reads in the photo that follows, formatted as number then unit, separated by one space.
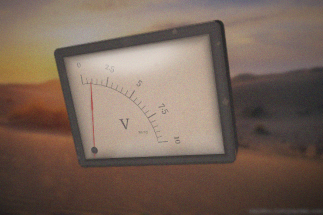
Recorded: 1 V
